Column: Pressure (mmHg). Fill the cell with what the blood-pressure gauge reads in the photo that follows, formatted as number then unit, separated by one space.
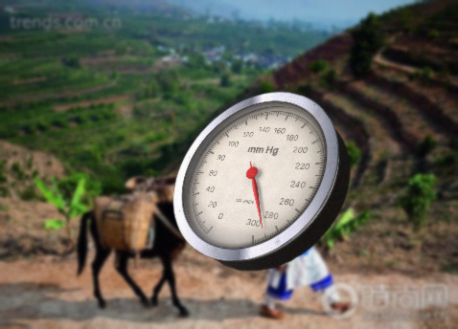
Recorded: 290 mmHg
